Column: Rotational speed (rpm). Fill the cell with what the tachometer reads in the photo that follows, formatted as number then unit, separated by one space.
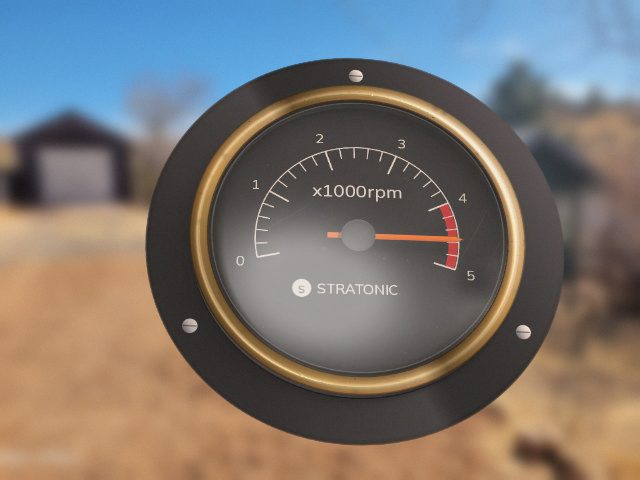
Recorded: 4600 rpm
